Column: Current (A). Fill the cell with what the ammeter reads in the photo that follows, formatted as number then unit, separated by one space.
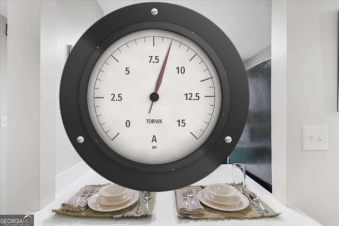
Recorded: 8.5 A
